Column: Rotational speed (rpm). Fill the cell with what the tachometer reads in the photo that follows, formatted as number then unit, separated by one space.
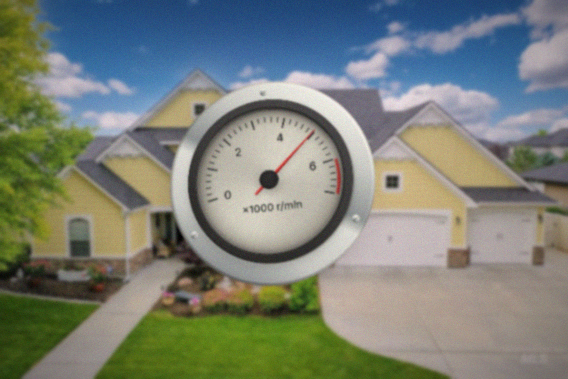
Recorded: 5000 rpm
